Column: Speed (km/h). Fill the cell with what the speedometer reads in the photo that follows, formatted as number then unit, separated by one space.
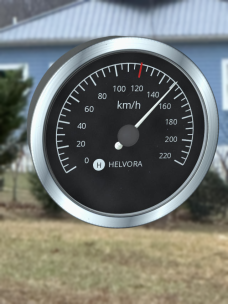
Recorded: 150 km/h
